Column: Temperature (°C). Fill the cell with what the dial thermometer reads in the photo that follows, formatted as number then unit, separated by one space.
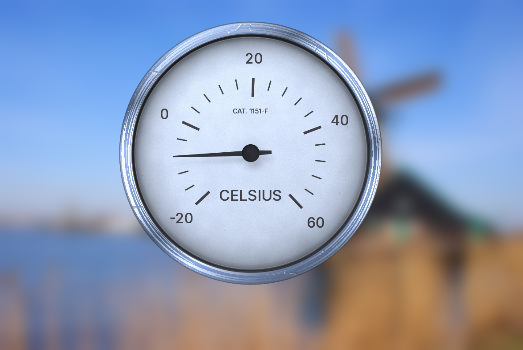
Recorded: -8 °C
